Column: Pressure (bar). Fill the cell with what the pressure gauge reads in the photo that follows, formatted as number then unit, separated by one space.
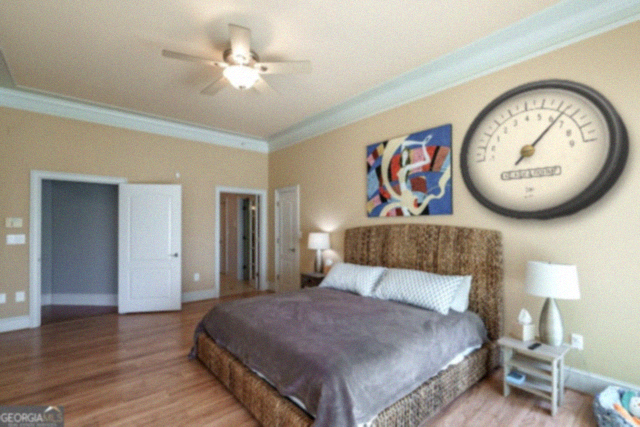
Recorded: 6.5 bar
